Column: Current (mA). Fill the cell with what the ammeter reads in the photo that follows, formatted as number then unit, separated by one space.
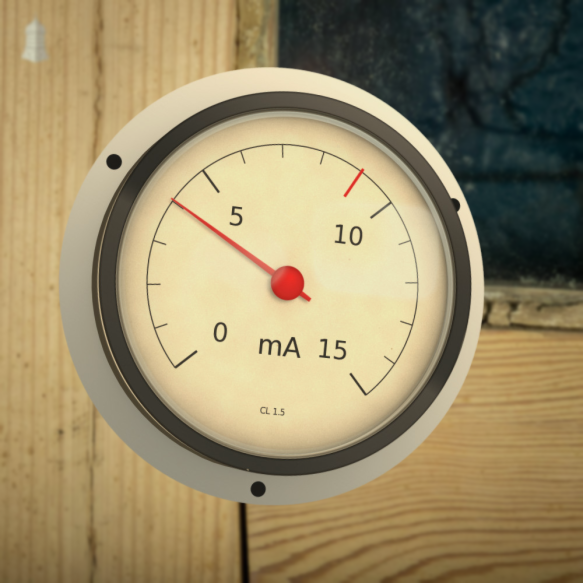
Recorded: 4 mA
